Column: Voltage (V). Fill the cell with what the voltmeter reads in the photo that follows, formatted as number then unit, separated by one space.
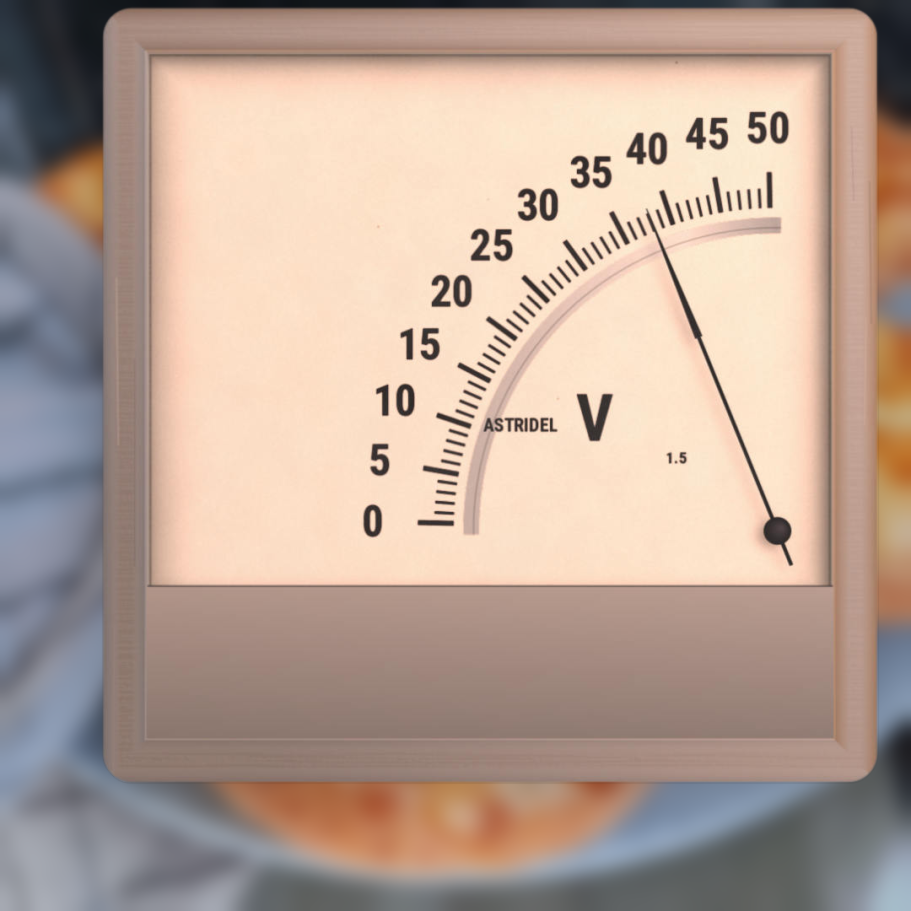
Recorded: 38 V
